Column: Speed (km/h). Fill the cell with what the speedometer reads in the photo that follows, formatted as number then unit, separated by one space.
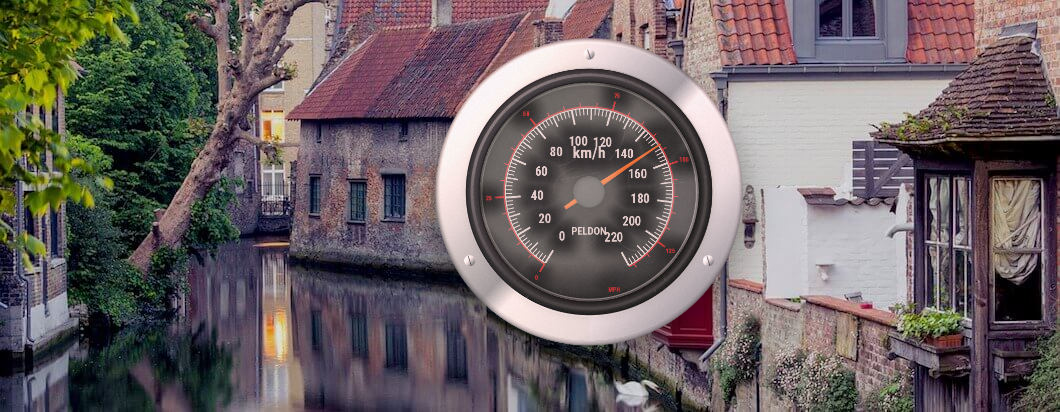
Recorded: 150 km/h
